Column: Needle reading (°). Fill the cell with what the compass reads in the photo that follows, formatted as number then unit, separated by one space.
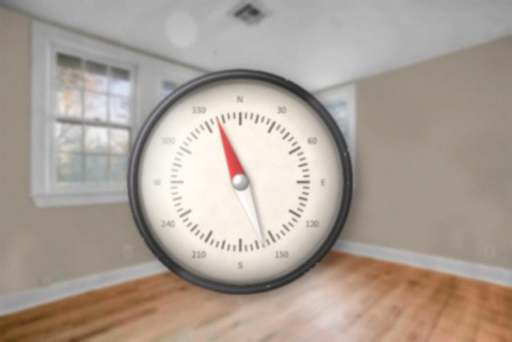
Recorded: 340 °
